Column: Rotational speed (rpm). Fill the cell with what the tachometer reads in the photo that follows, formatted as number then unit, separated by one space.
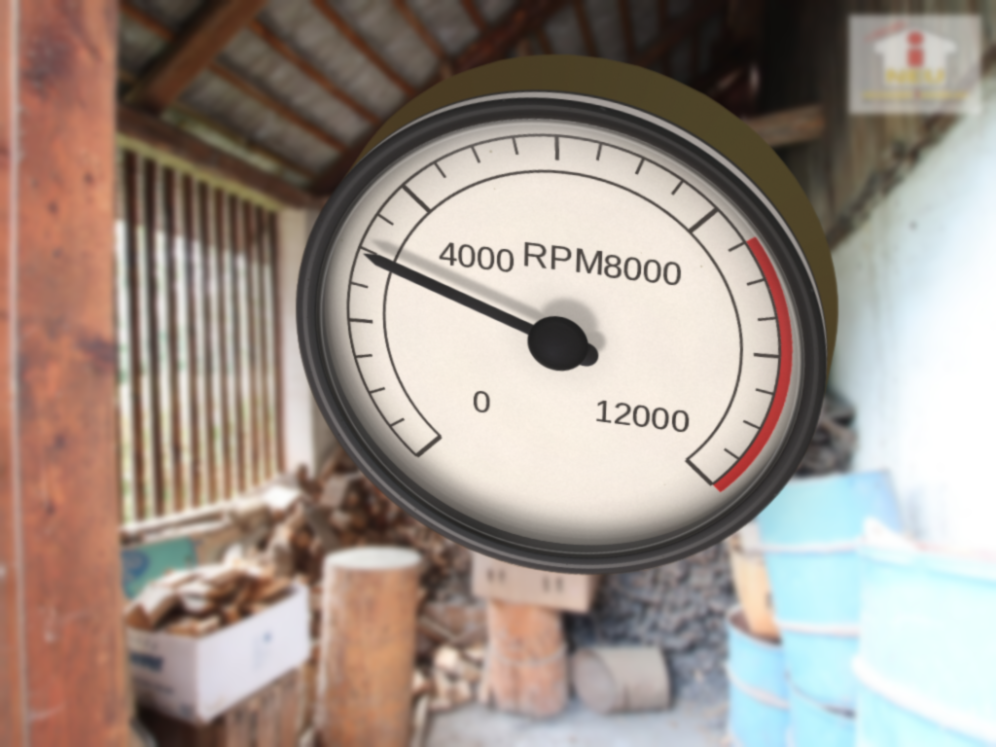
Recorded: 3000 rpm
